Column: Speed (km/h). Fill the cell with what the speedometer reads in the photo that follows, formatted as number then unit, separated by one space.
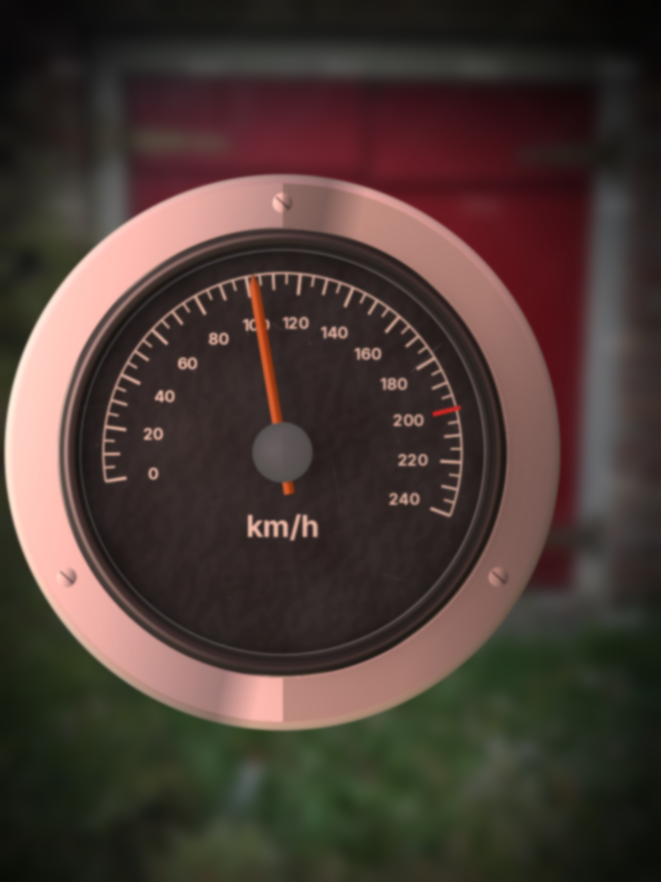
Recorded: 102.5 km/h
